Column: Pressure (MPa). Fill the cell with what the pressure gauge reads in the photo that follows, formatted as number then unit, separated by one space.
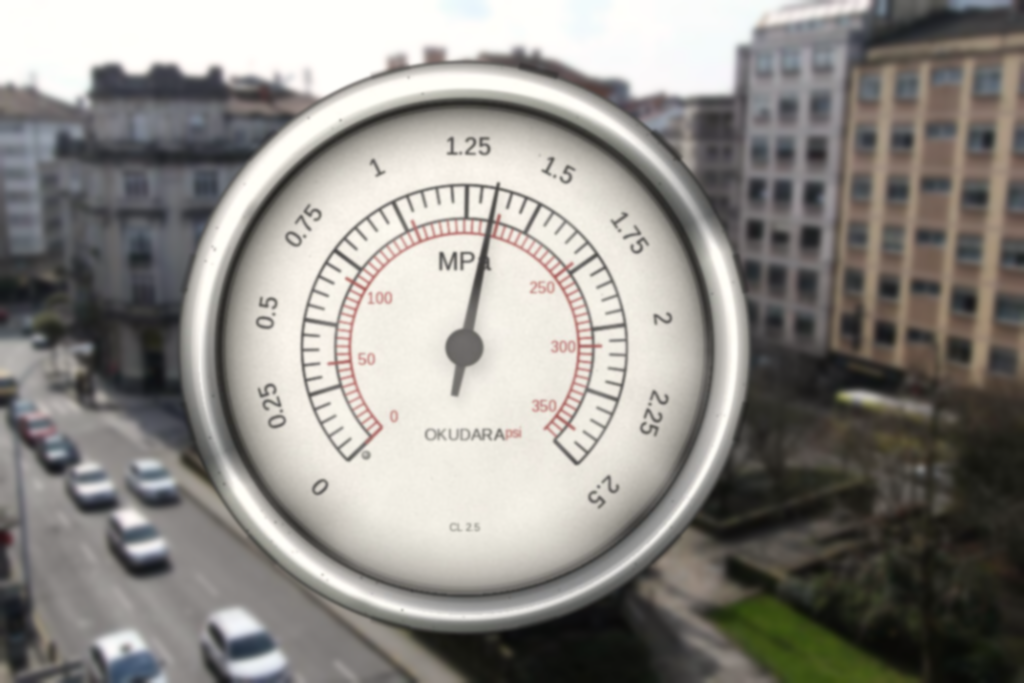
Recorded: 1.35 MPa
